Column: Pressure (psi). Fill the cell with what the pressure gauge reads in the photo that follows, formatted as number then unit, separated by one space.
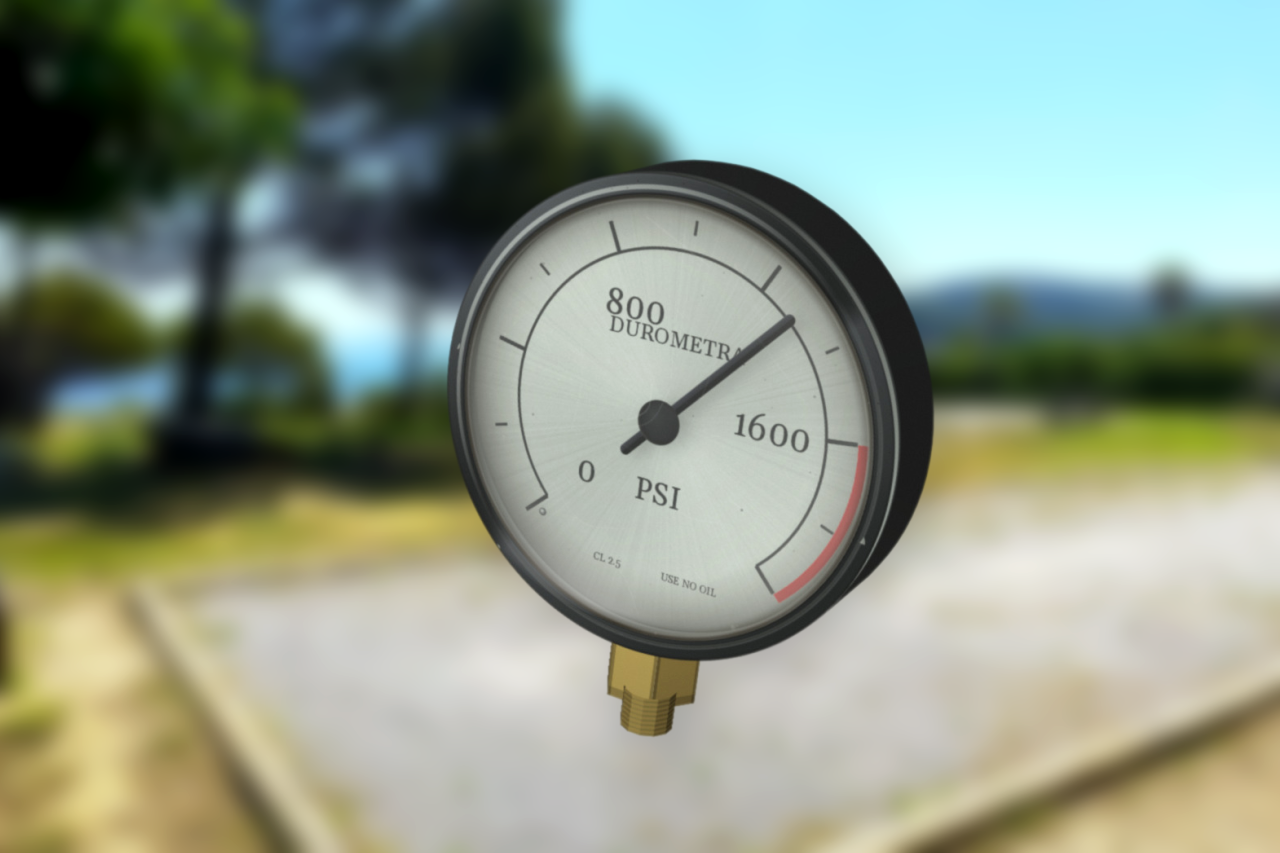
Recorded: 1300 psi
